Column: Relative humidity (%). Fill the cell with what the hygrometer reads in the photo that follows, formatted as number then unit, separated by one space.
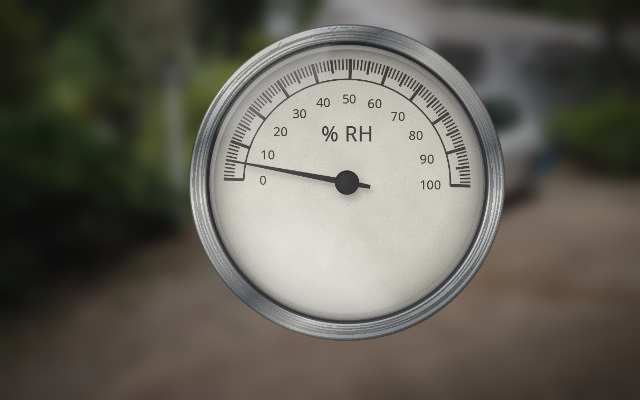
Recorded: 5 %
